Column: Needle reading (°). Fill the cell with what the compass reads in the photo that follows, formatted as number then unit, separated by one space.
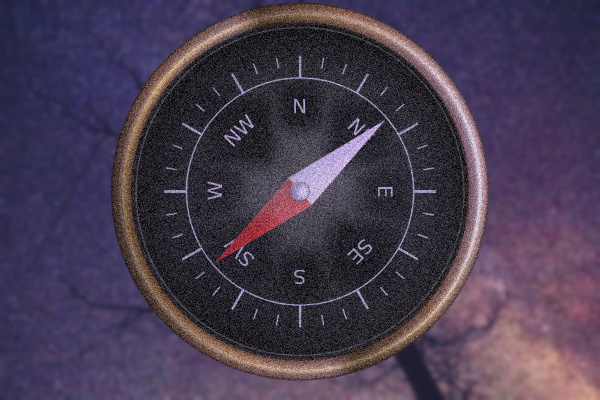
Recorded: 230 °
